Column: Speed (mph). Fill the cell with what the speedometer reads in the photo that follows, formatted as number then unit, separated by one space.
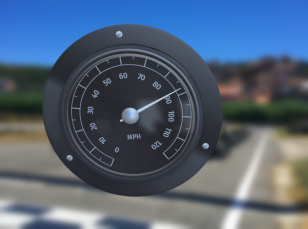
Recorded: 87.5 mph
